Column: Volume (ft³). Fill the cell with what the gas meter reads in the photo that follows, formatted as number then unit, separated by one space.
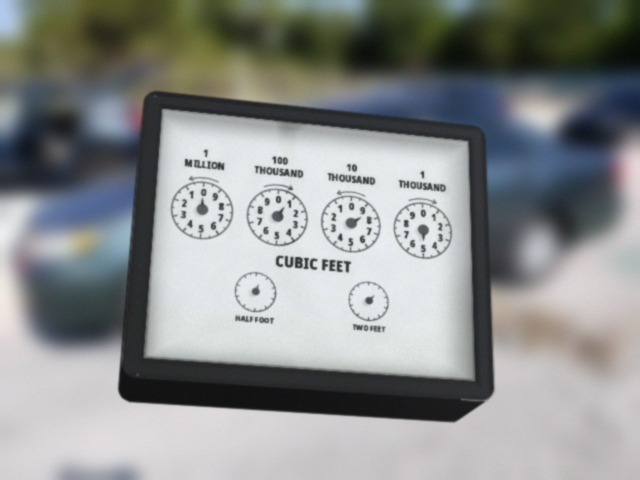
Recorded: 8500 ft³
